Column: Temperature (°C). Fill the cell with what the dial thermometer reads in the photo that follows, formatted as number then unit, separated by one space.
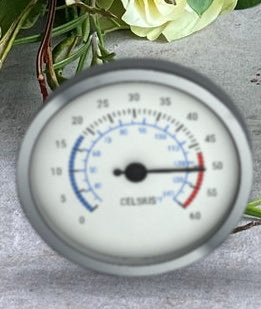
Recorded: 50 °C
